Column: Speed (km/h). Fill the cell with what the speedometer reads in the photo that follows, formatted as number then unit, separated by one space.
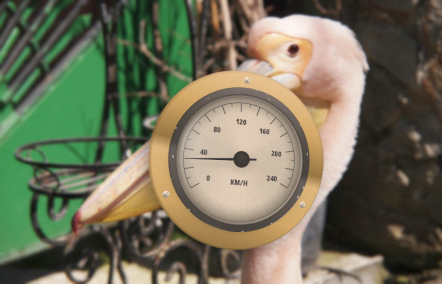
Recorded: 30 km/h
